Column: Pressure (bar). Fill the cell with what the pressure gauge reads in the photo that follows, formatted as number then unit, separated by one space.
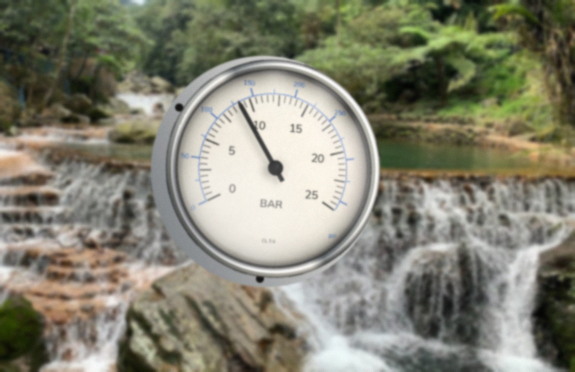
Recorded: 9 bar
